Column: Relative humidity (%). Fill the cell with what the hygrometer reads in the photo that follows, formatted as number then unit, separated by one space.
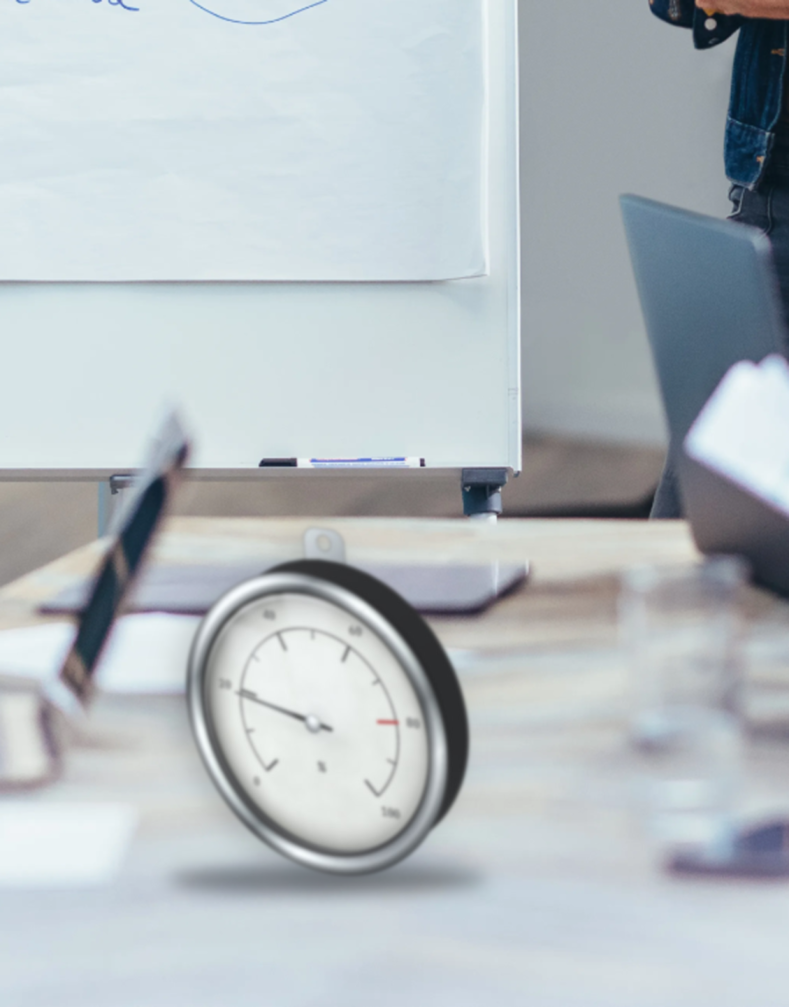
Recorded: 20 %
